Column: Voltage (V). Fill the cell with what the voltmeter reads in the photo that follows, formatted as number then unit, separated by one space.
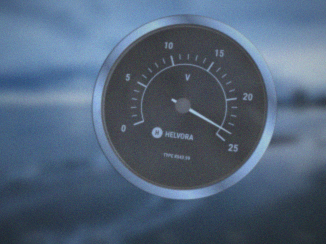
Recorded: 24 V
